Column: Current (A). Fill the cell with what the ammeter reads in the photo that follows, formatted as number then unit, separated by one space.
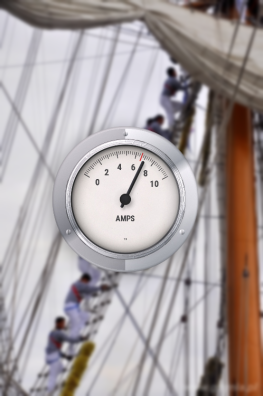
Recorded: 7 A
